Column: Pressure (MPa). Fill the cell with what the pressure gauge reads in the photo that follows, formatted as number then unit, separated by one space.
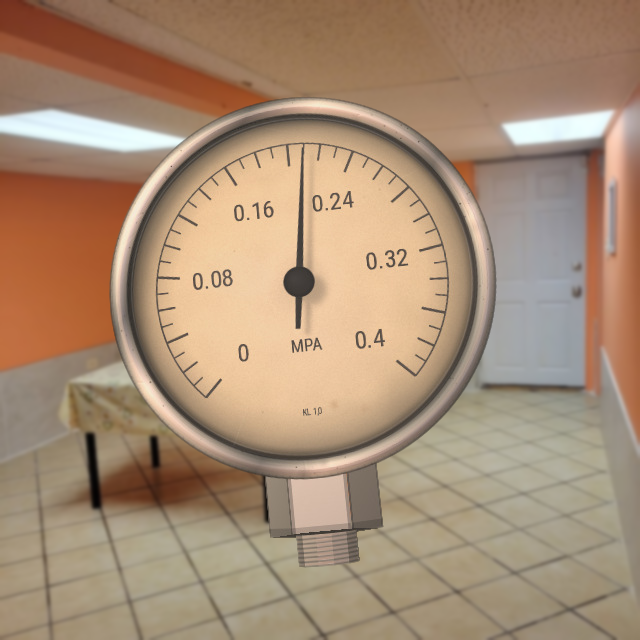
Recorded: 0.21 MPa
